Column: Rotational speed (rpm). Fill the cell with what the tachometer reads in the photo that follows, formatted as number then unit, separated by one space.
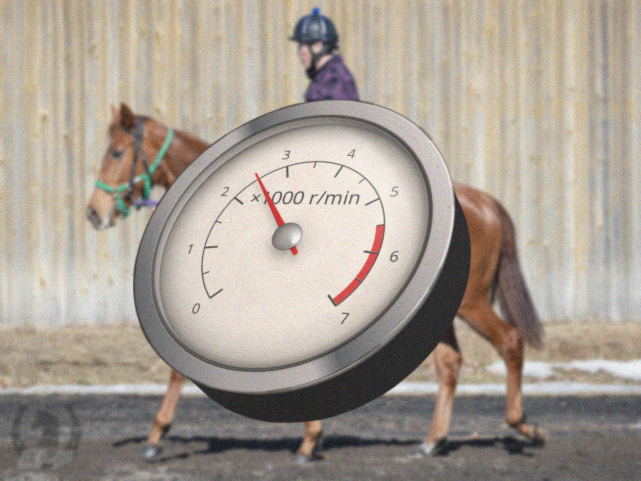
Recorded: 2500 rpm
